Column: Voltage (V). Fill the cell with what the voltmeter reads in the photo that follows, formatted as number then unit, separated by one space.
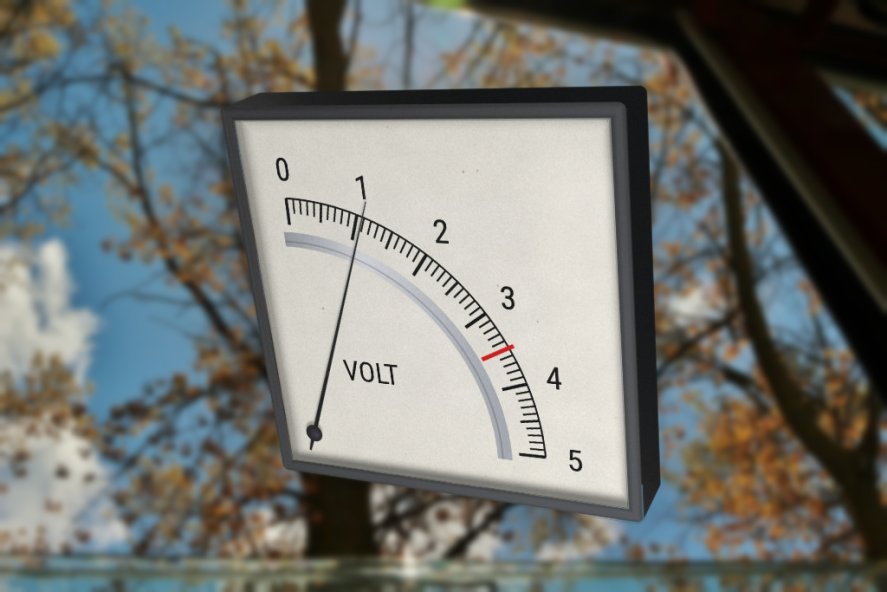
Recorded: 1.1 V
